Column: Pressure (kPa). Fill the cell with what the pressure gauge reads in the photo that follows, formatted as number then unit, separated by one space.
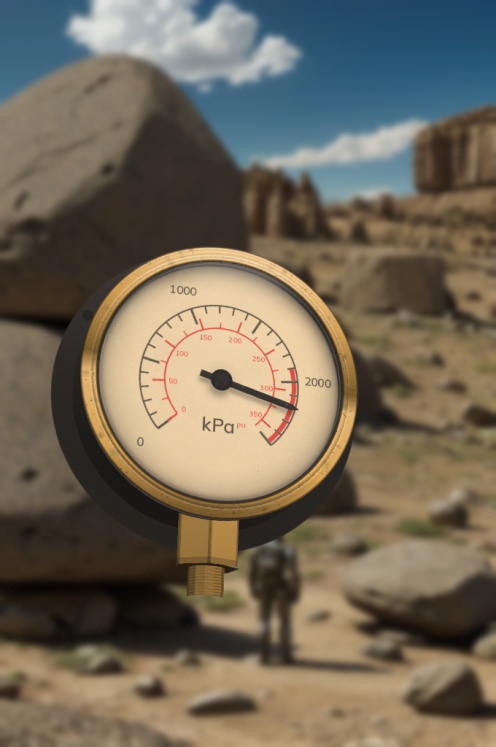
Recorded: 2200 kPa
